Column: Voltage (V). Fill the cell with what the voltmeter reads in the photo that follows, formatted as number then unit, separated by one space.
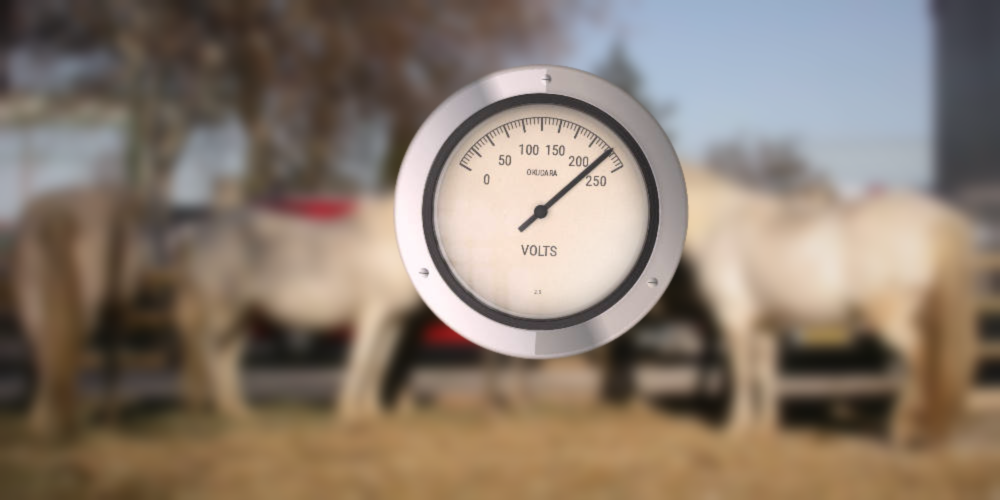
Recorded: 225 V
